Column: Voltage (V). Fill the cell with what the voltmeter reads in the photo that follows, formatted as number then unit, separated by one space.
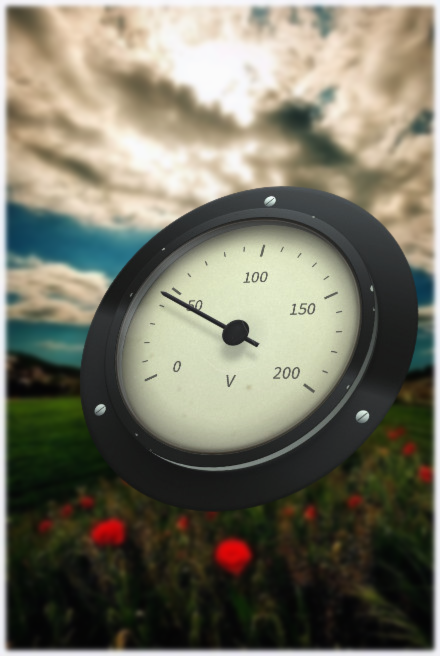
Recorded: 45 V
